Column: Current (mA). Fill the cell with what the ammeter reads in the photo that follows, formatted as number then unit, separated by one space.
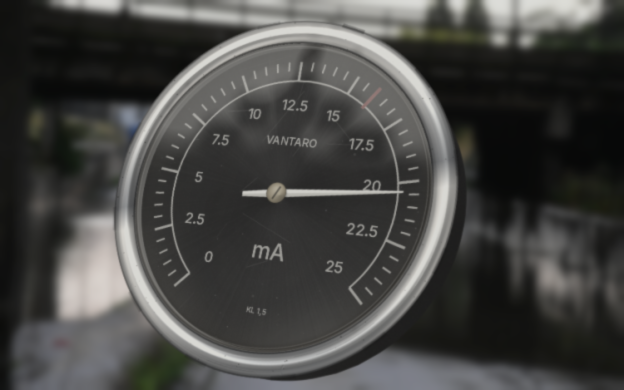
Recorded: 20.5 mA
